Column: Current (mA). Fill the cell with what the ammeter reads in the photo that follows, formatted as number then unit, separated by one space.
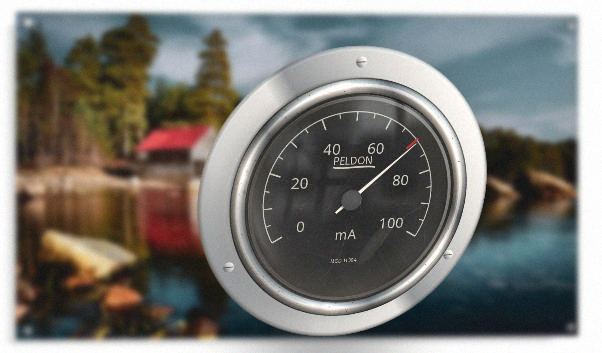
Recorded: 70 mA
